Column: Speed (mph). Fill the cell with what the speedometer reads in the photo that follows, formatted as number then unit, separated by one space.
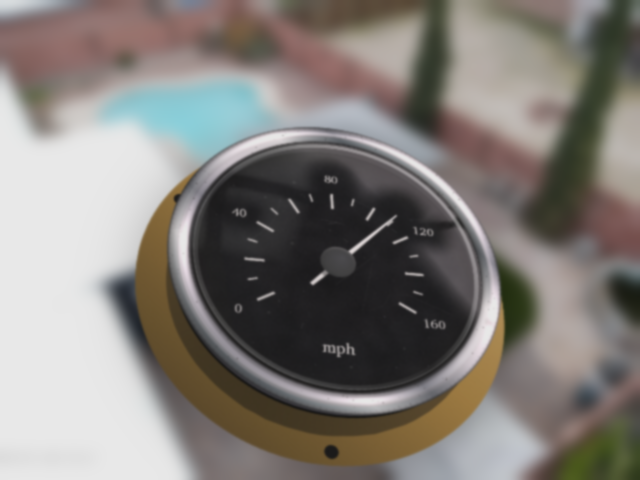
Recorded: 110 mph
